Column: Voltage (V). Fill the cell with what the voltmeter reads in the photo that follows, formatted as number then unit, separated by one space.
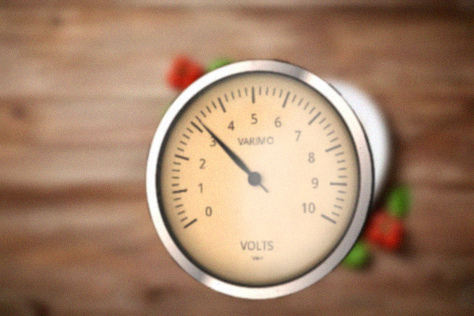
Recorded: 3.2 V
